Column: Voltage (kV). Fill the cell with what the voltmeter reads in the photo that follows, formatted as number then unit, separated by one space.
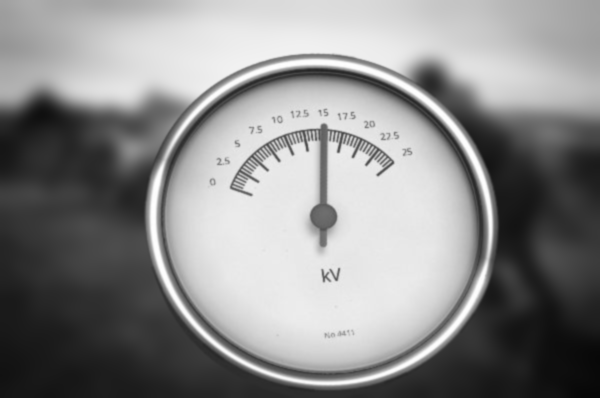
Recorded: 15 kV
